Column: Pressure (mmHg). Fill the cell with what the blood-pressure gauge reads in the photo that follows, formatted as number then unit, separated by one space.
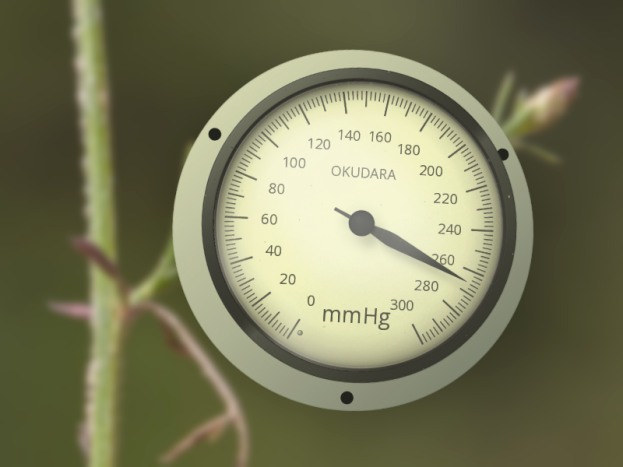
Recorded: 266 mmHg
